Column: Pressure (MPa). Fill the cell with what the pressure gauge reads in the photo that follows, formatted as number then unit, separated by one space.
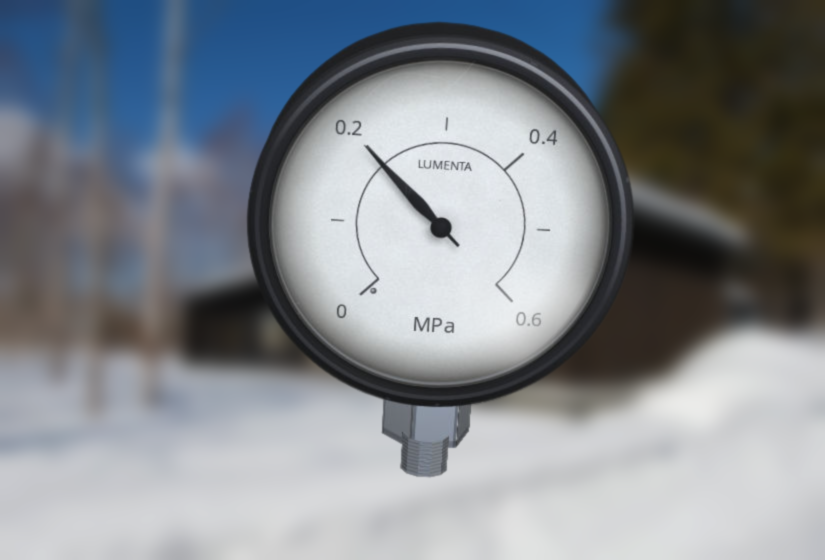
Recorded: 0.2 MPa
